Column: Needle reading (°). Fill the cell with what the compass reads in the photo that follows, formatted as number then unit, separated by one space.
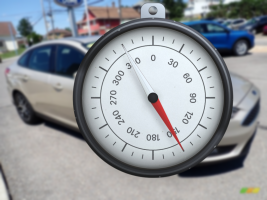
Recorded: 150 °
